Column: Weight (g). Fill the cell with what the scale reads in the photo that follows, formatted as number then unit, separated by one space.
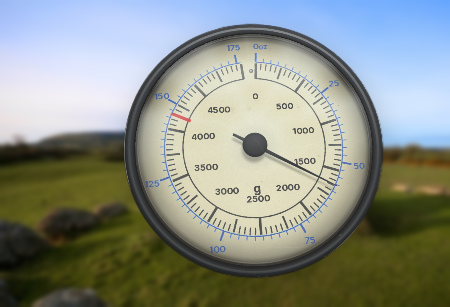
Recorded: 1650 g
